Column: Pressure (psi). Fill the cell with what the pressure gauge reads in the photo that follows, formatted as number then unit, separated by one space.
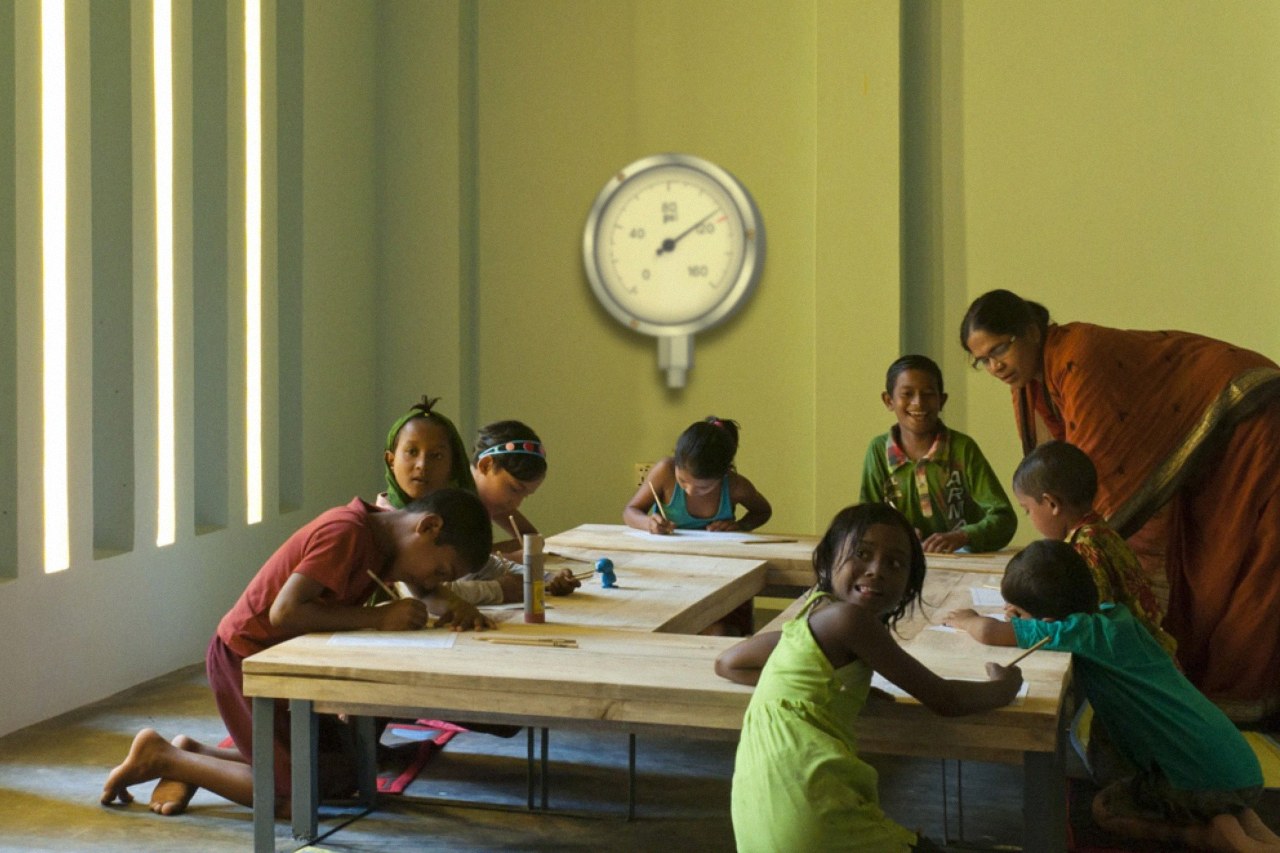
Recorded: 115 psi
